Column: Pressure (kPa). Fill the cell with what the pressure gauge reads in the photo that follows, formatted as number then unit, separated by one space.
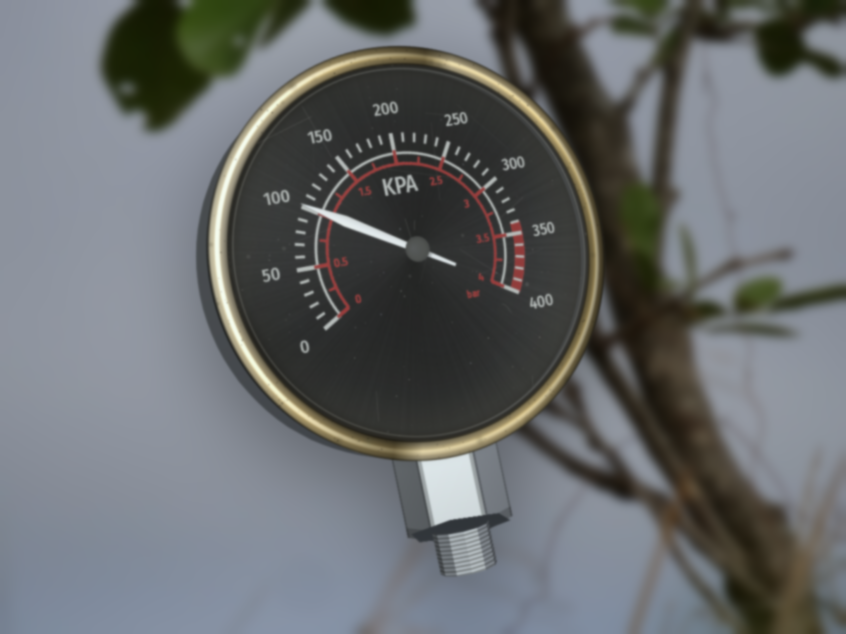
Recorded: 100 kPa
